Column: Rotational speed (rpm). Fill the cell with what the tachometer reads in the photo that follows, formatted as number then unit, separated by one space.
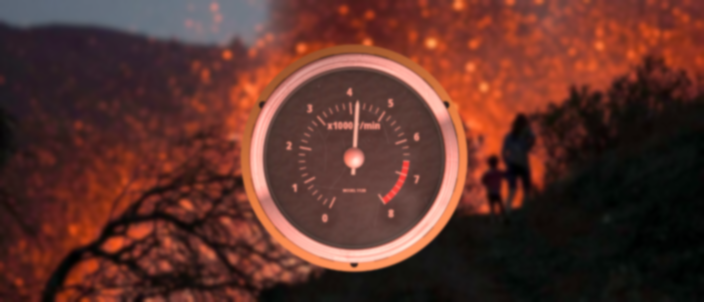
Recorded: 4200 rpm
